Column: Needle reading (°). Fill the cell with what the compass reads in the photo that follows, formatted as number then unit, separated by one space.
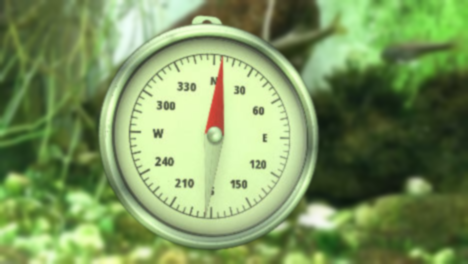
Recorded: 5 °
